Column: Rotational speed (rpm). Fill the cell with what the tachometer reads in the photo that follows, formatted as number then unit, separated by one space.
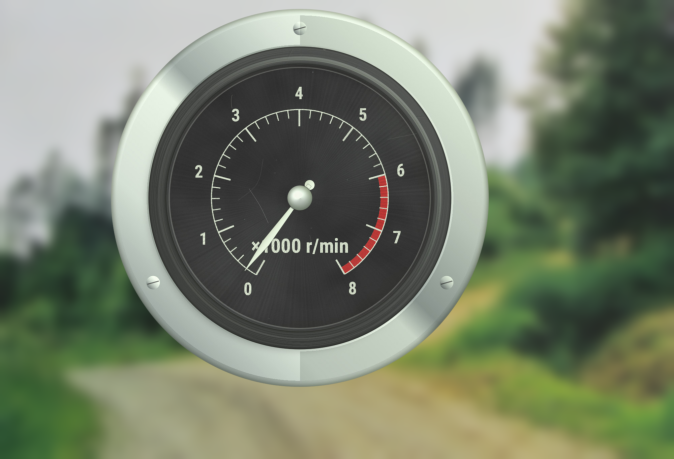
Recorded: 200 rpm
